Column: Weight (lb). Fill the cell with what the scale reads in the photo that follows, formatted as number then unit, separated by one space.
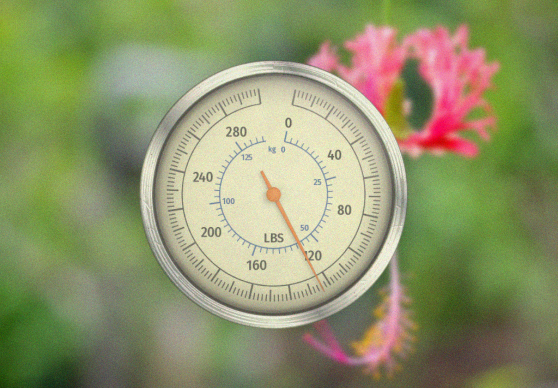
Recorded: 124 lb
